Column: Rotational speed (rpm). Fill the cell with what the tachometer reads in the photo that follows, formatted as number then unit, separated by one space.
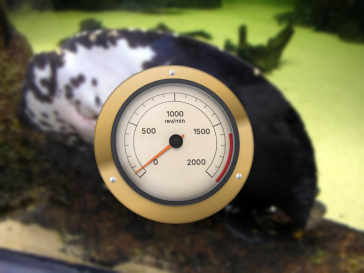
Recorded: 50 rpm
